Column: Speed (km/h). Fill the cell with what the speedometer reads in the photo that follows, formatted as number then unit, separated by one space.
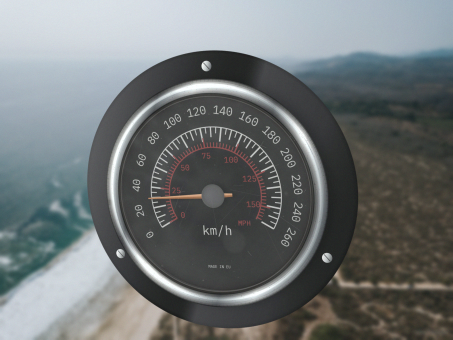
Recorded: 30 km/h
